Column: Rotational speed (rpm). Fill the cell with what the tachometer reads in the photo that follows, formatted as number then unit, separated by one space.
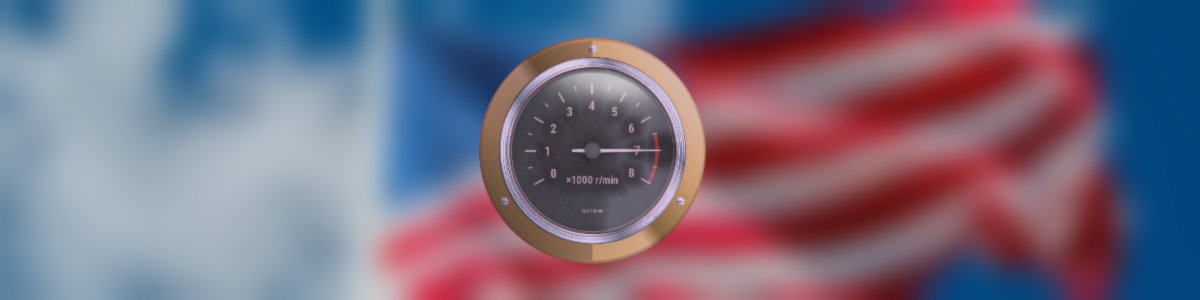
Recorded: 7000 rpm
